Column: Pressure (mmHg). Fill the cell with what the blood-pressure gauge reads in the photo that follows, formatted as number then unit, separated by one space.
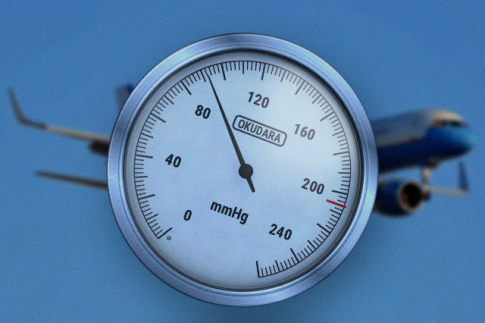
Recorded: 92 mmHg
